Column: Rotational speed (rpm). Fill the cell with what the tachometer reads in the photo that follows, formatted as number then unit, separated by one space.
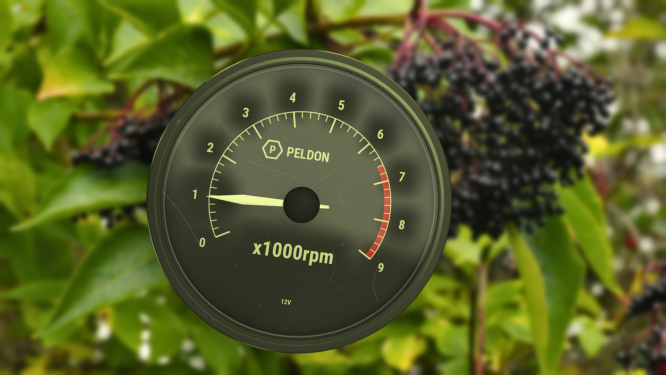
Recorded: 1000 rpm
